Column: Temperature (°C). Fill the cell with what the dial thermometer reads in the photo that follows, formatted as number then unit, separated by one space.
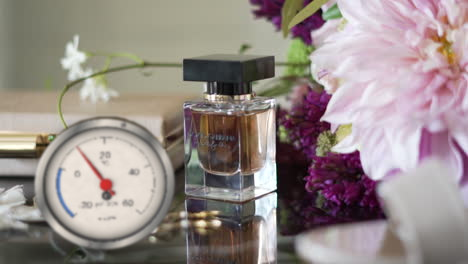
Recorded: 10 °C
